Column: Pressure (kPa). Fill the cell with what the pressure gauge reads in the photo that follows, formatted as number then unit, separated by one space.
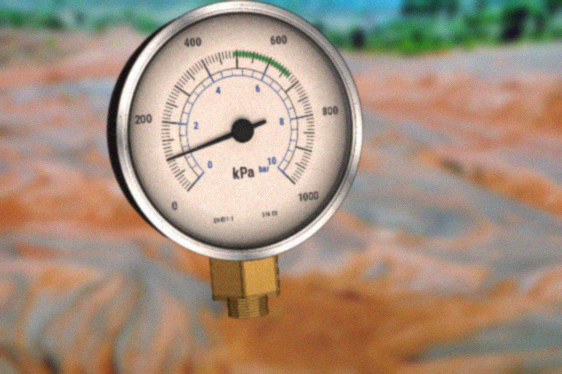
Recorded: 100 kPa
